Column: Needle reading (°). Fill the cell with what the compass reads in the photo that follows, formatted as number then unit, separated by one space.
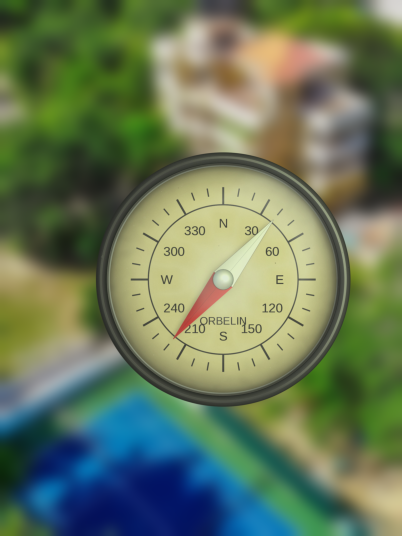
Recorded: 220 °
